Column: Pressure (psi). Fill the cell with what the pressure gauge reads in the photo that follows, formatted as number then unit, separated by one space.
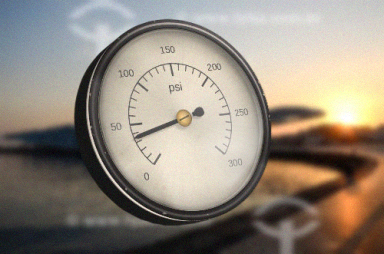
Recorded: 35 psi
